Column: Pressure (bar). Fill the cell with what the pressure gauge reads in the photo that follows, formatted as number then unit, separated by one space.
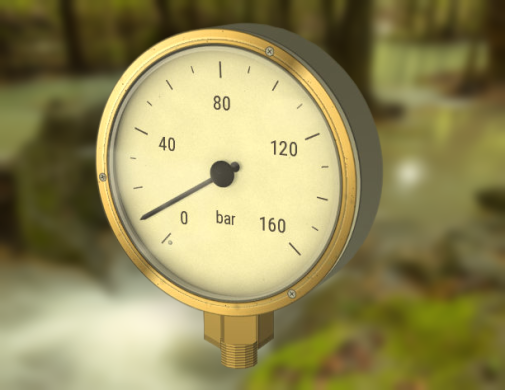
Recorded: 10 bar
